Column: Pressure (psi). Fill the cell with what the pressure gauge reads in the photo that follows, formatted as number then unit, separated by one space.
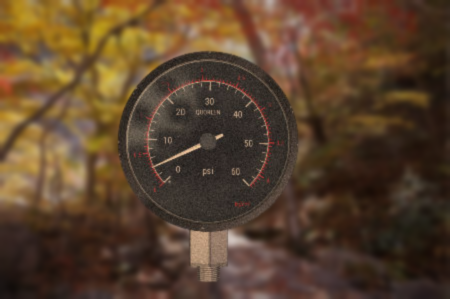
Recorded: 4 psi
